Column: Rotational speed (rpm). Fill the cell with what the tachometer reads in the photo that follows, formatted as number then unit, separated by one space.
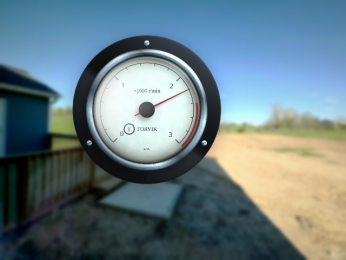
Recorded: 2200 rpm
